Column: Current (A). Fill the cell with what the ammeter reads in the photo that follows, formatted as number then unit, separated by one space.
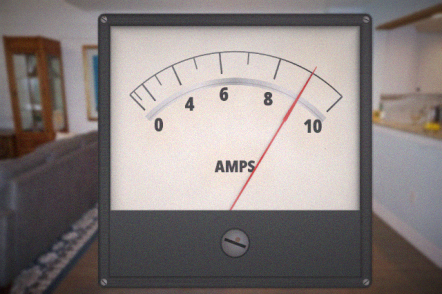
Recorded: 9 A
